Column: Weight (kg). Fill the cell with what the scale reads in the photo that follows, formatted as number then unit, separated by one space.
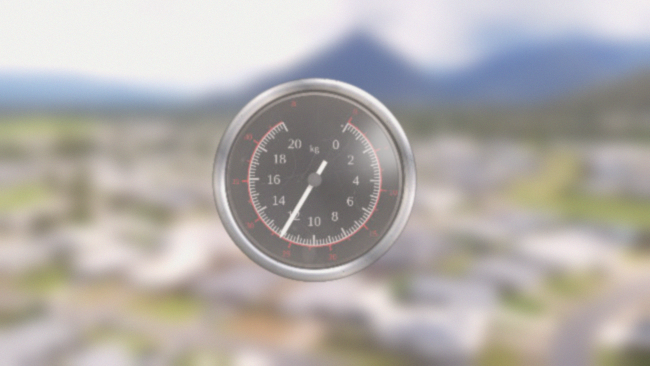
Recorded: 12 kg
